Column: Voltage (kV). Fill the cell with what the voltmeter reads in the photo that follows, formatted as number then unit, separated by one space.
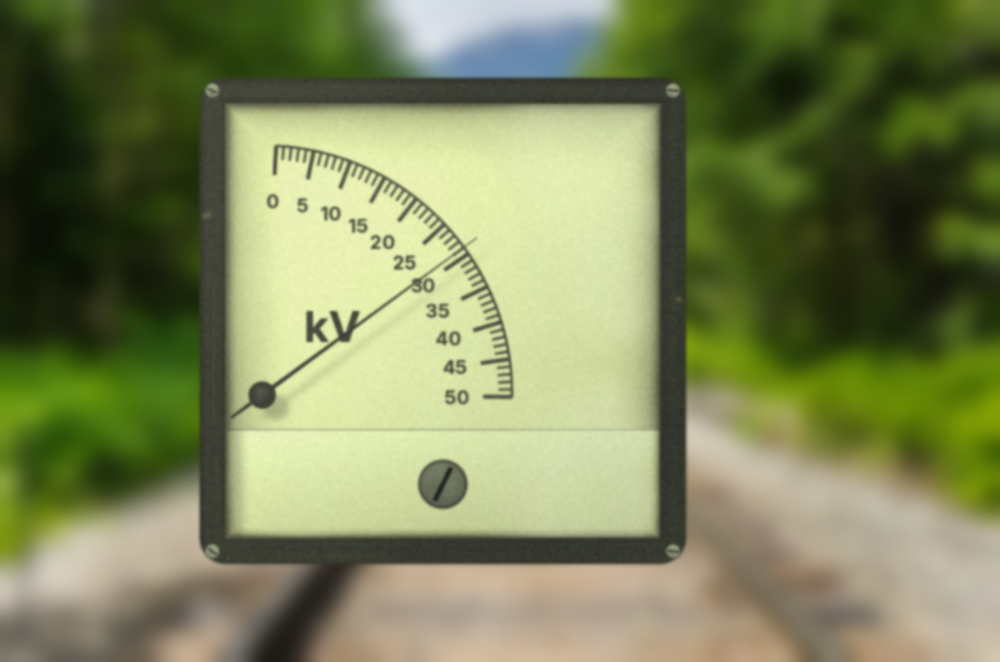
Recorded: 29 kV
